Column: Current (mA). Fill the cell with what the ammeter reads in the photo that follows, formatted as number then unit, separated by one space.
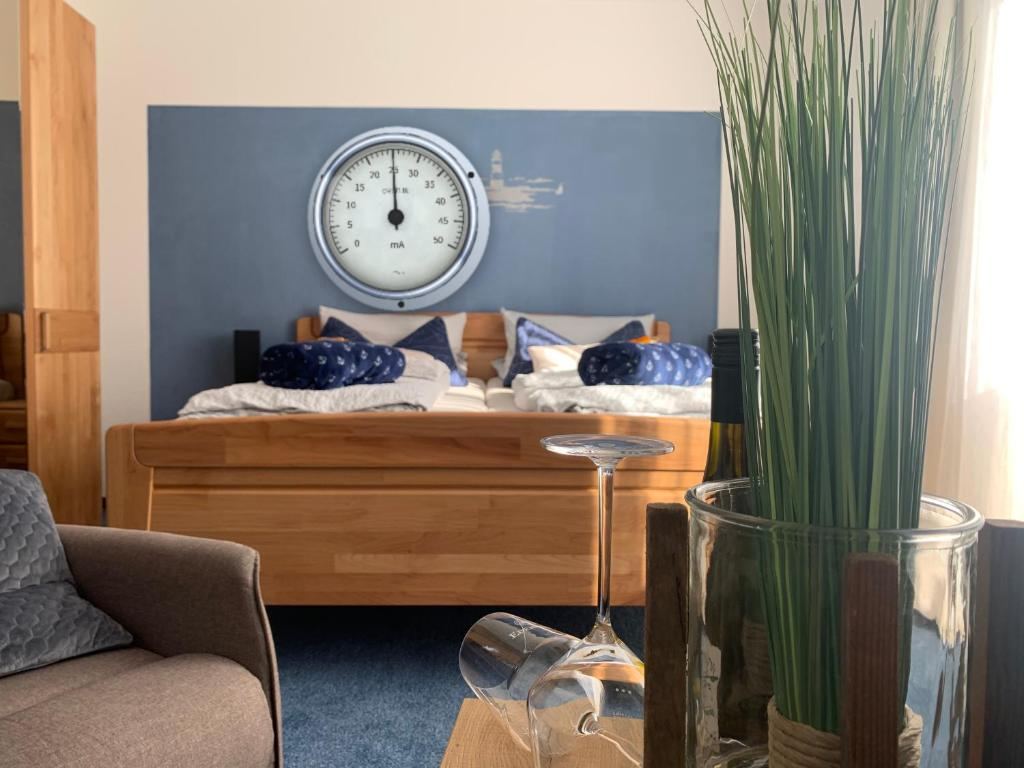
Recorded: 25 mA
